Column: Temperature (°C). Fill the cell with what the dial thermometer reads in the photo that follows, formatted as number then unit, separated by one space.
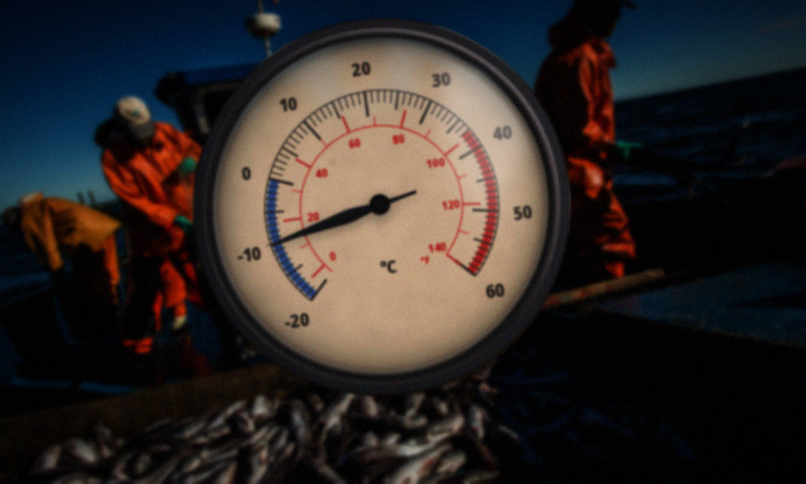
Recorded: -10 °C
